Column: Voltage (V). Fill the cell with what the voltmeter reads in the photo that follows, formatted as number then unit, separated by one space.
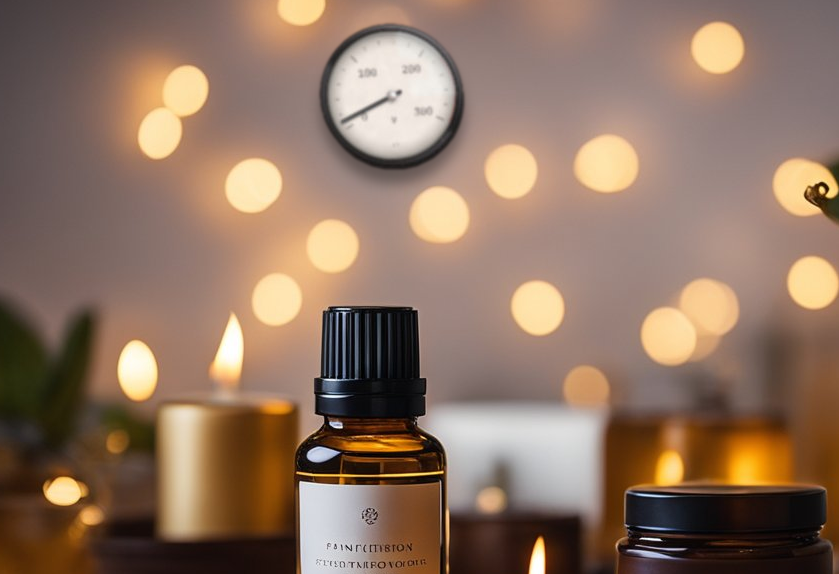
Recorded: 10 V
